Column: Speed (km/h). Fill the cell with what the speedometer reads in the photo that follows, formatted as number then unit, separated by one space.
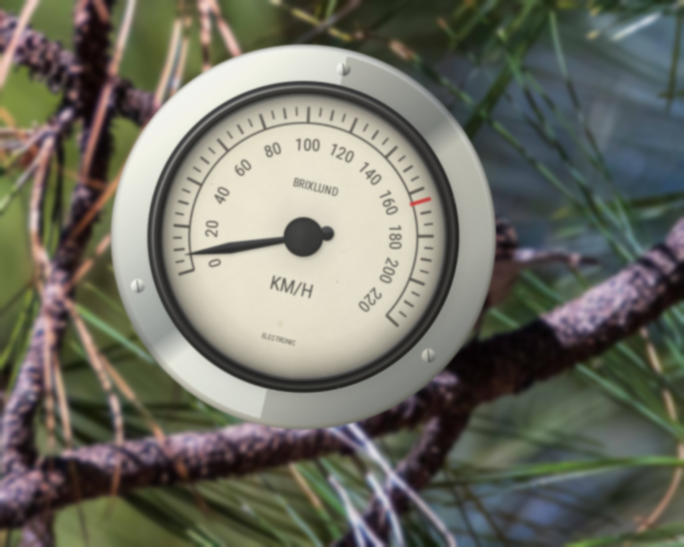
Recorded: 7.5 km/h
